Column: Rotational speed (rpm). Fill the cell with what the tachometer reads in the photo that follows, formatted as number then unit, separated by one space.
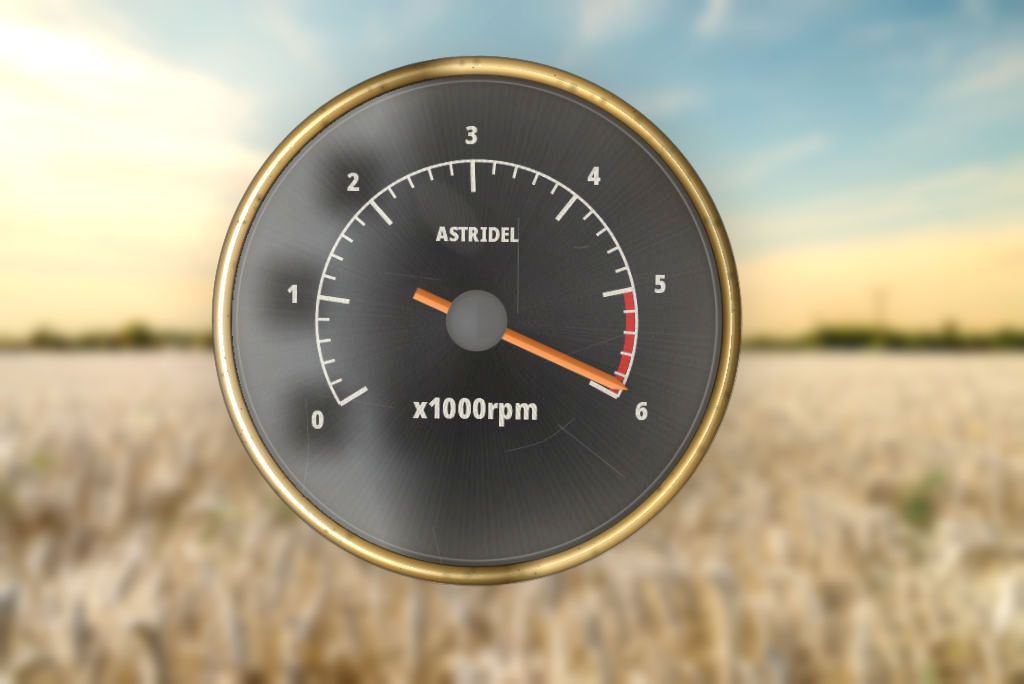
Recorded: 5900 rpm
